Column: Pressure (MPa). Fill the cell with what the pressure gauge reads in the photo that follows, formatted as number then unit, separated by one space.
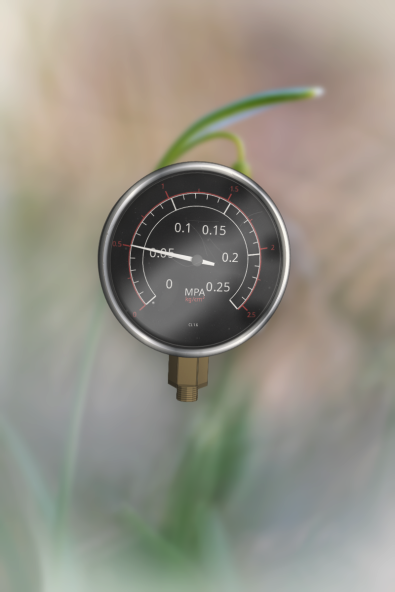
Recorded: 0.05 MPa
